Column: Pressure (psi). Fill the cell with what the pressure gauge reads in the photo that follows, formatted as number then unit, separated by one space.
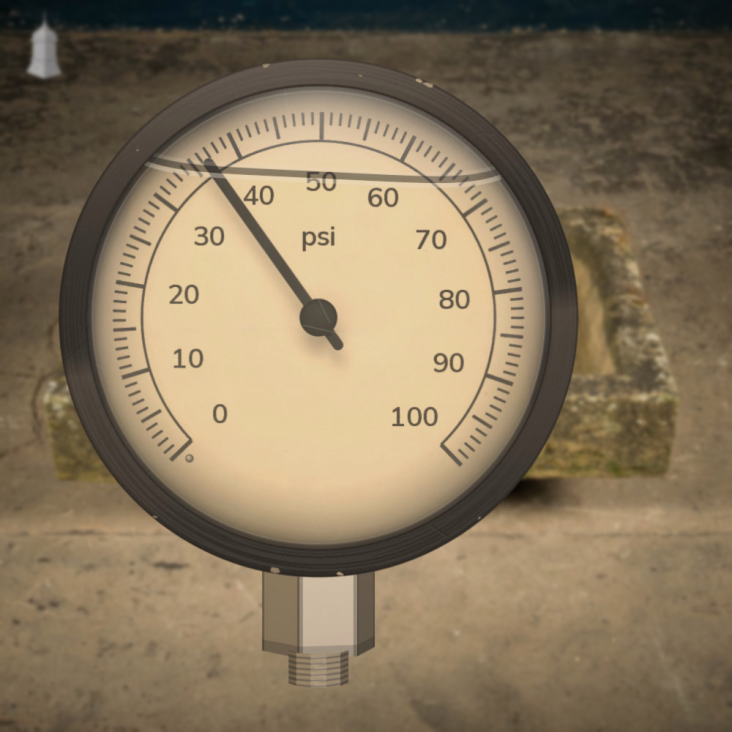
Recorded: 36.5 psi
